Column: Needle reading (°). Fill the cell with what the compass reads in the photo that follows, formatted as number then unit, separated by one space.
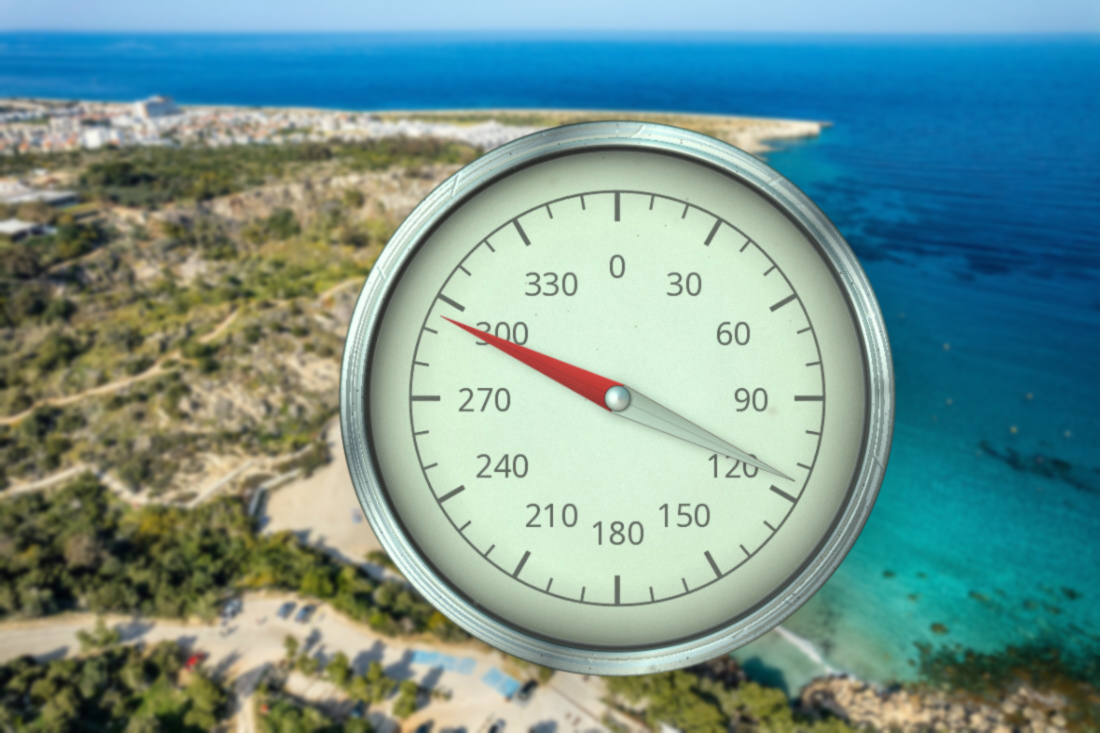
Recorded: 295 °
